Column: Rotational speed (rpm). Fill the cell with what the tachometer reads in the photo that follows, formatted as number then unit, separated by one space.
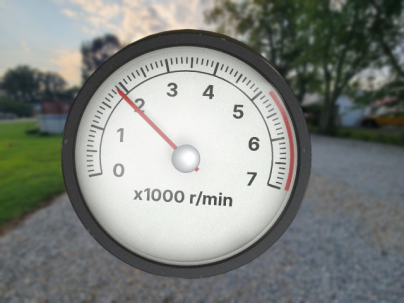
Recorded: 1900 rpm
